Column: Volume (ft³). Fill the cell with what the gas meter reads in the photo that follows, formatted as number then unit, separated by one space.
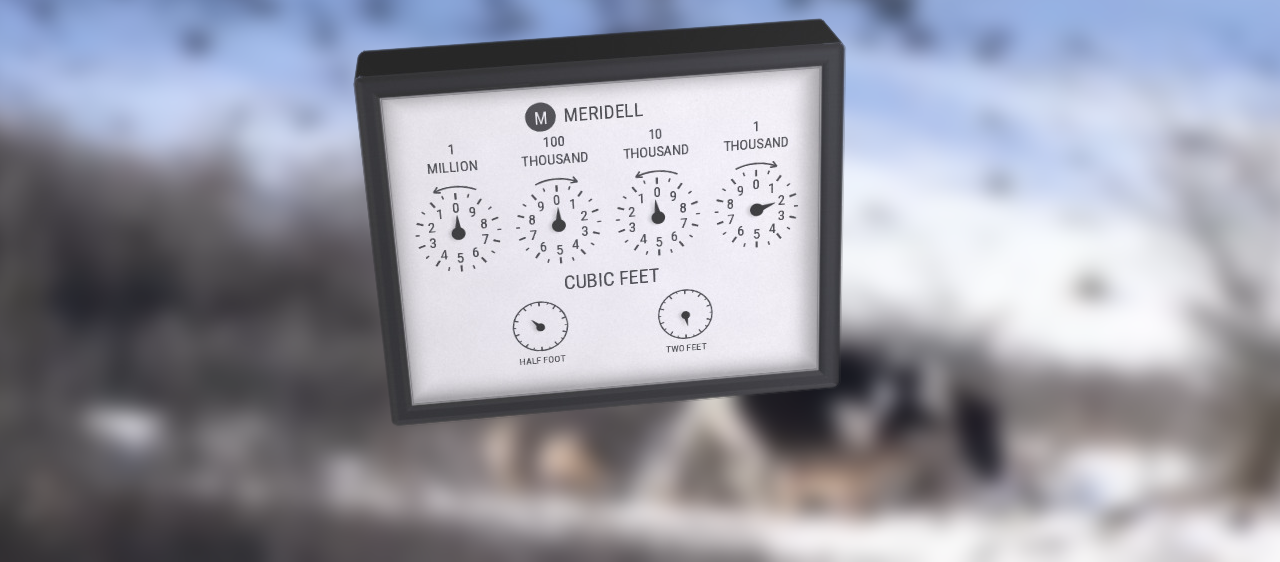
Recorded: 200 ft³
